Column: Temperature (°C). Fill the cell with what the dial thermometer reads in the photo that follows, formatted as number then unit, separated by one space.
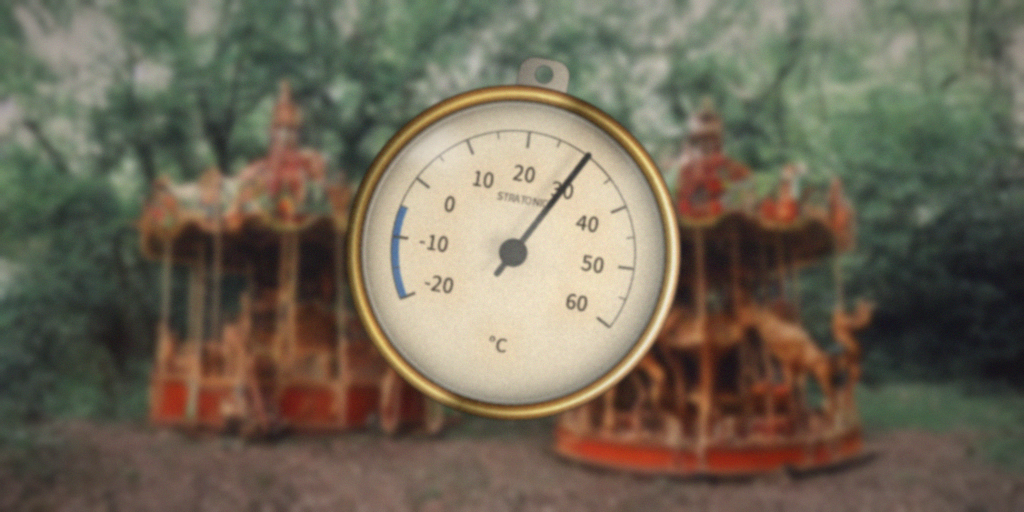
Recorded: 30 °C
